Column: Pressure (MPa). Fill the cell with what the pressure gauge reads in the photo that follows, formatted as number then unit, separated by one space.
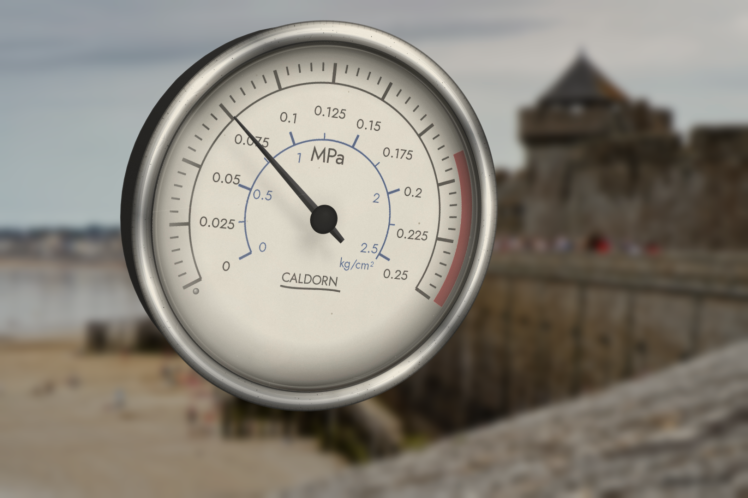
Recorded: 0.075 MPa
